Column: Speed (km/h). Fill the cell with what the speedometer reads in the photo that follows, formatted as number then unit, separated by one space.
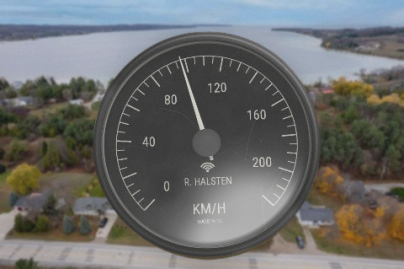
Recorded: 97.5 km/h
